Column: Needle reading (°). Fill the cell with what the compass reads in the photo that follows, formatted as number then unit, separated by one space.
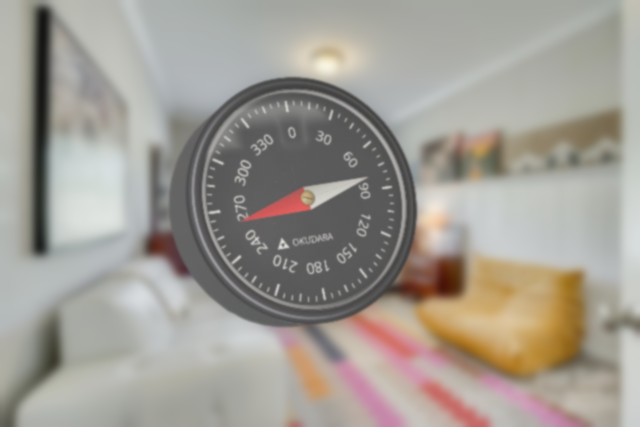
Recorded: 260 °
